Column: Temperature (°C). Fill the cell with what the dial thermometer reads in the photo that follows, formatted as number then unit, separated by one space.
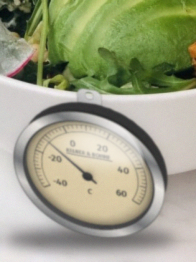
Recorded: -10 °C
